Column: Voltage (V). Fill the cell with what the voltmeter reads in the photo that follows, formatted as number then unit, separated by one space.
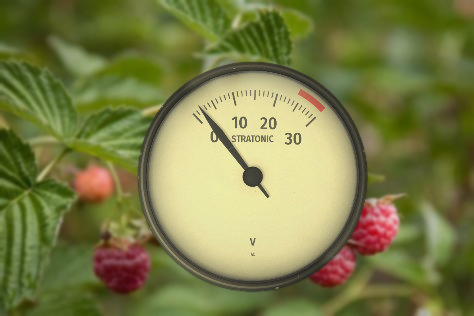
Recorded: 2 V
